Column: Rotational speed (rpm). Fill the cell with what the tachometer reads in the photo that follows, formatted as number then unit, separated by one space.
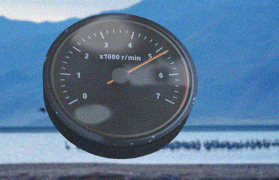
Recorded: 5200 rpm
